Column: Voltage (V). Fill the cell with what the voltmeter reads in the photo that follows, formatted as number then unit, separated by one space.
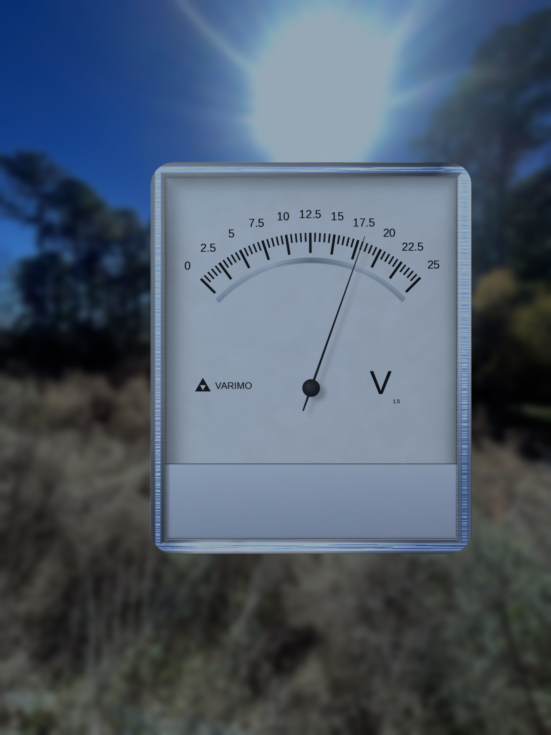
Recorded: 18 V
